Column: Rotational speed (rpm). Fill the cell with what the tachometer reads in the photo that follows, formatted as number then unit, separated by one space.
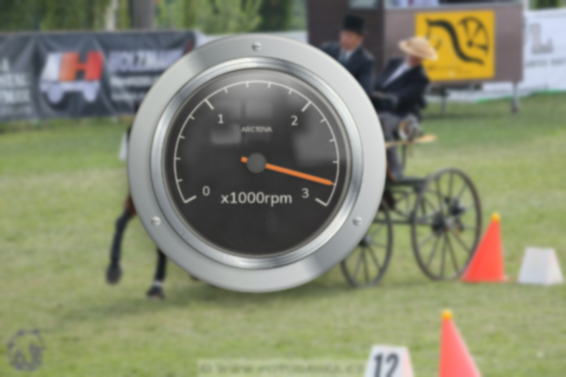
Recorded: 2800 rpm
